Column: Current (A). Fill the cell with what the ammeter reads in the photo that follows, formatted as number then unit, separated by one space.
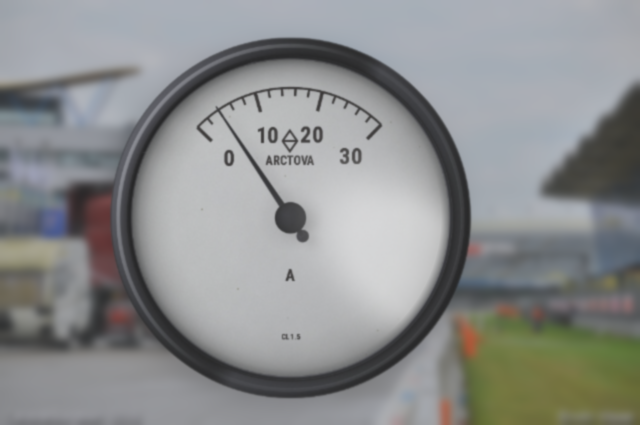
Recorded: 4 A
